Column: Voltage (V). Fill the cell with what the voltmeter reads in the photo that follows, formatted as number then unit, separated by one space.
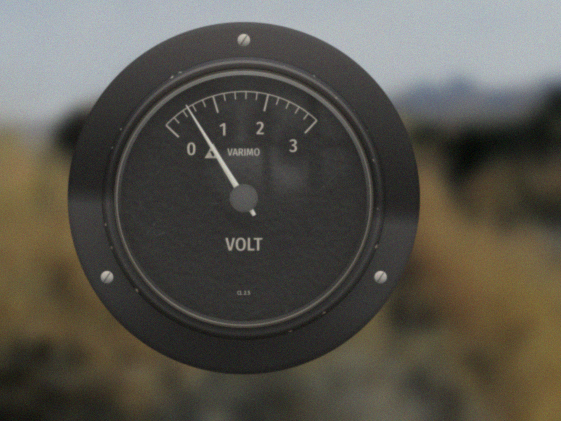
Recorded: 0.5 V
